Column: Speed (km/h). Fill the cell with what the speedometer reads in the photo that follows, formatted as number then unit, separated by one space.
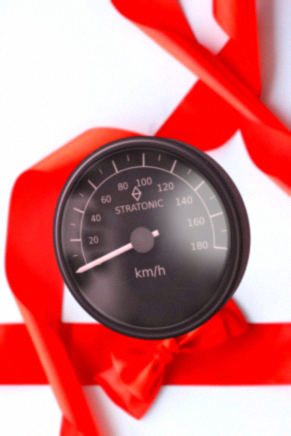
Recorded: 0 km/h
